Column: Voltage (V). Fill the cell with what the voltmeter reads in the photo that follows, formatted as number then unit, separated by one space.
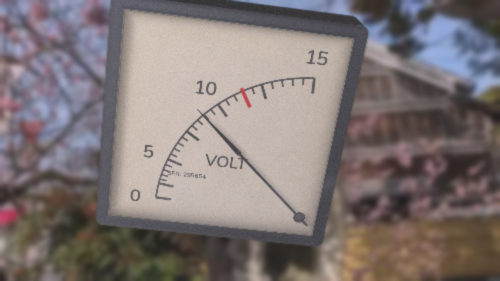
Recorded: 9 V
